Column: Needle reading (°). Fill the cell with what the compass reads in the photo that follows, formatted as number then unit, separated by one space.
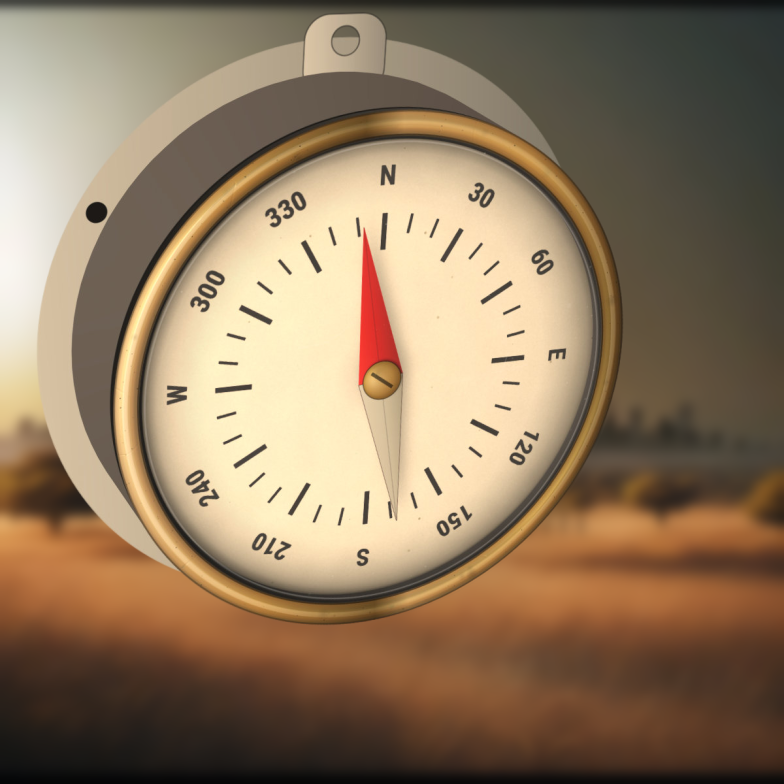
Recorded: 350 °
